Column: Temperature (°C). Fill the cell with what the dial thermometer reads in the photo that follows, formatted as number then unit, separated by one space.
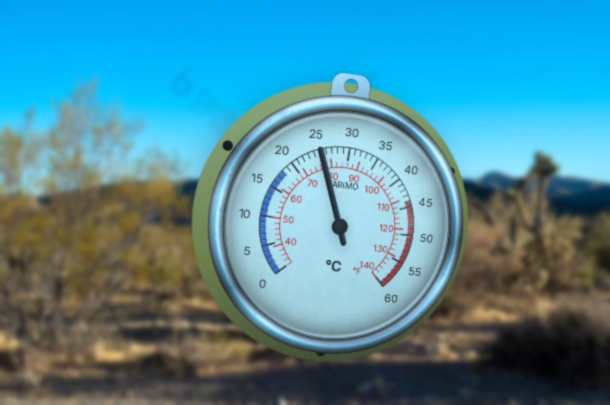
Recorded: 25 °C
